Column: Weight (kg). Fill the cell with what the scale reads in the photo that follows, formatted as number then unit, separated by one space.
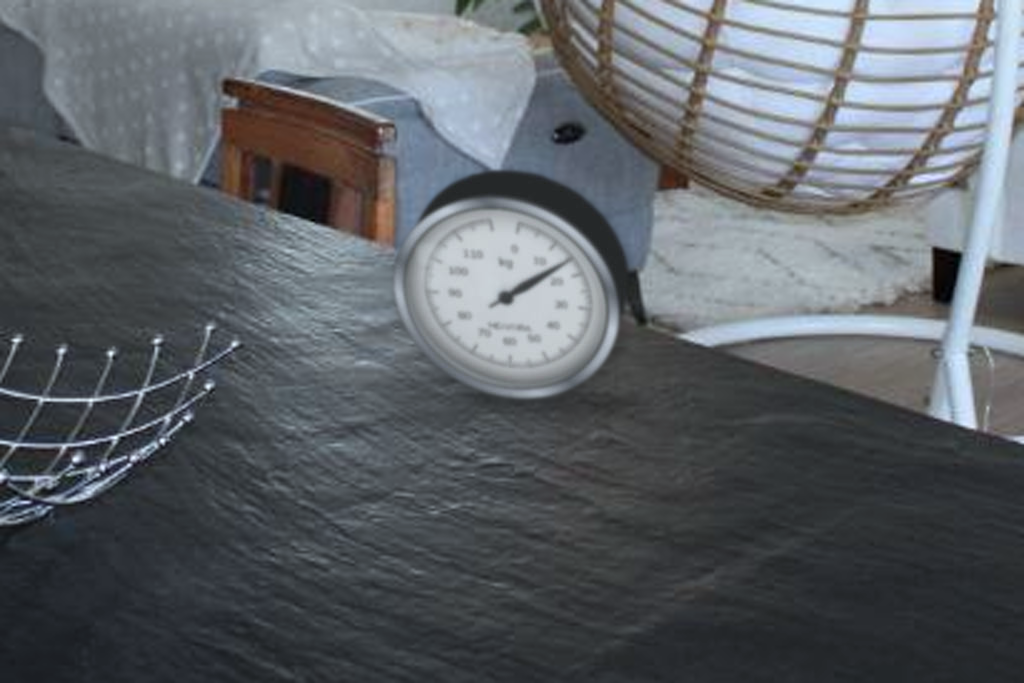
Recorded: 15 kg
